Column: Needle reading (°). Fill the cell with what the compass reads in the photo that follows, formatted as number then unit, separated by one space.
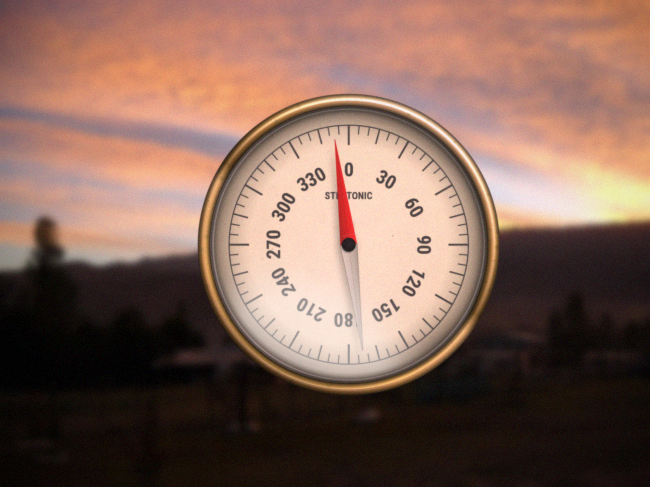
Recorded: 352.5 °
